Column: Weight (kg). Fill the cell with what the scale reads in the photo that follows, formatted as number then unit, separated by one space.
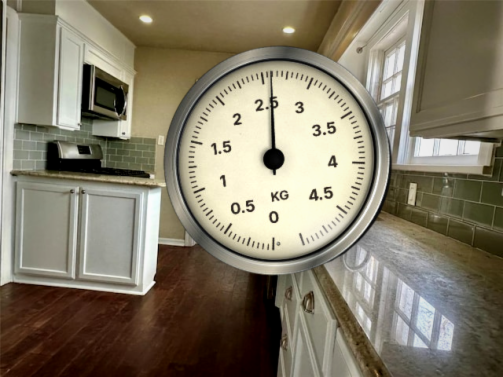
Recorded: 2.6 kg
